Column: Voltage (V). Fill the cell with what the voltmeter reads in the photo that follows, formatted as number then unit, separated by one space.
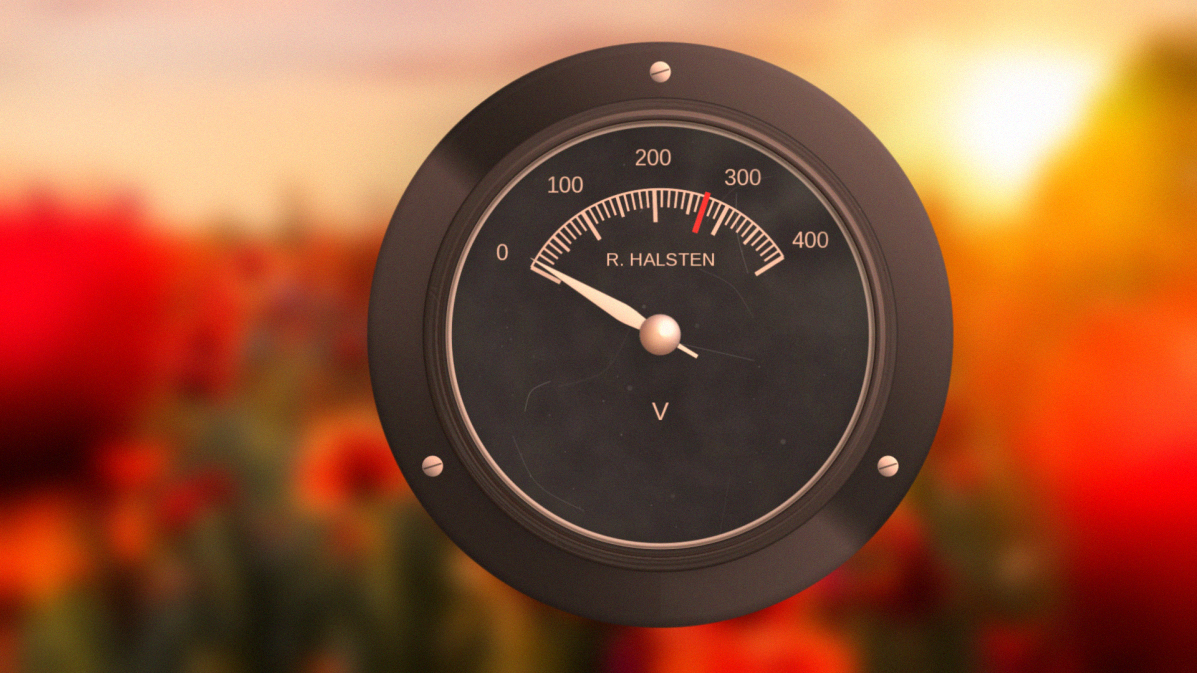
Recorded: 10 V
